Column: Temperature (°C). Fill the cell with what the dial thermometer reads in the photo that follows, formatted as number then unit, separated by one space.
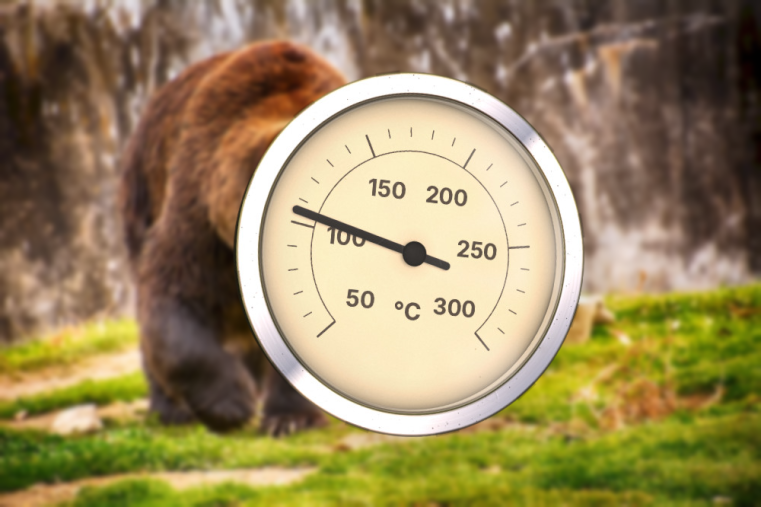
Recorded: 105 °C
